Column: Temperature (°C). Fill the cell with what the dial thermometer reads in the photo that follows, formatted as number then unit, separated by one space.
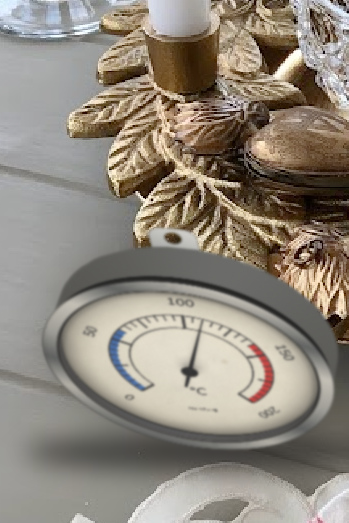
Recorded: 110 °C
